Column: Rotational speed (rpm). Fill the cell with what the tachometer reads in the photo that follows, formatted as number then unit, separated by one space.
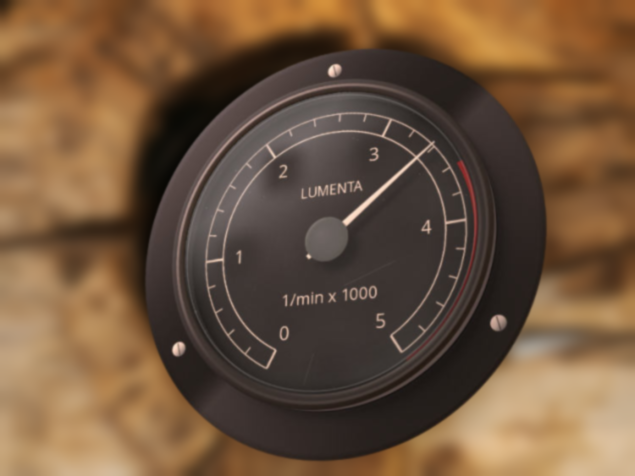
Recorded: 3400 rpm
